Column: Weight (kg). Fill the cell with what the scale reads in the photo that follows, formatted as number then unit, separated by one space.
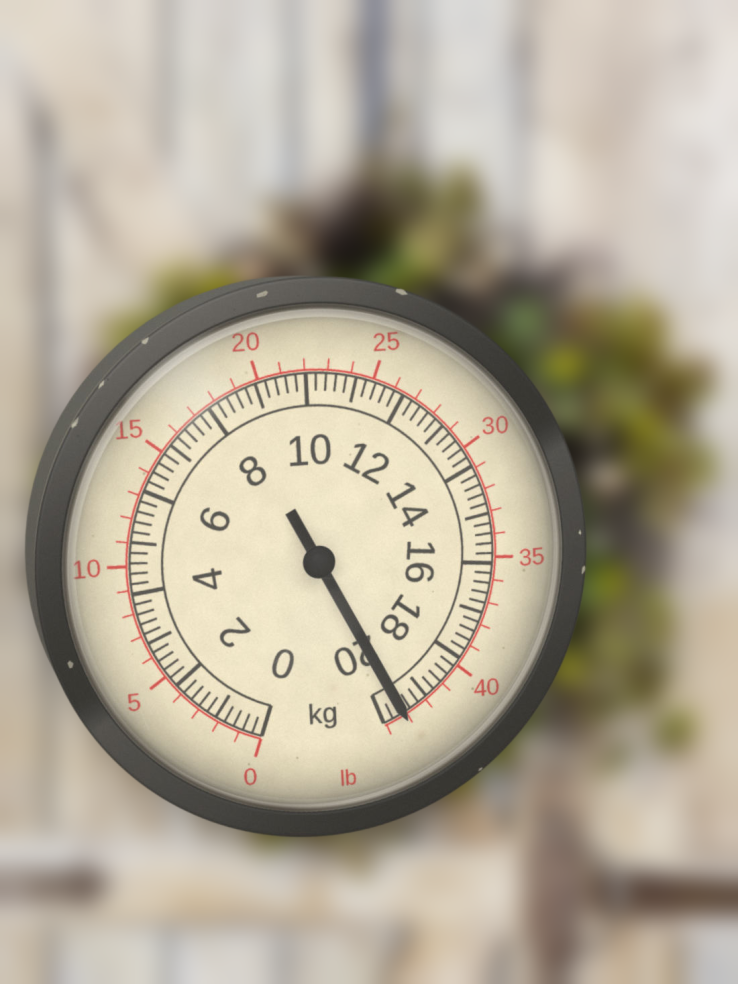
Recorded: 19.6 kg
